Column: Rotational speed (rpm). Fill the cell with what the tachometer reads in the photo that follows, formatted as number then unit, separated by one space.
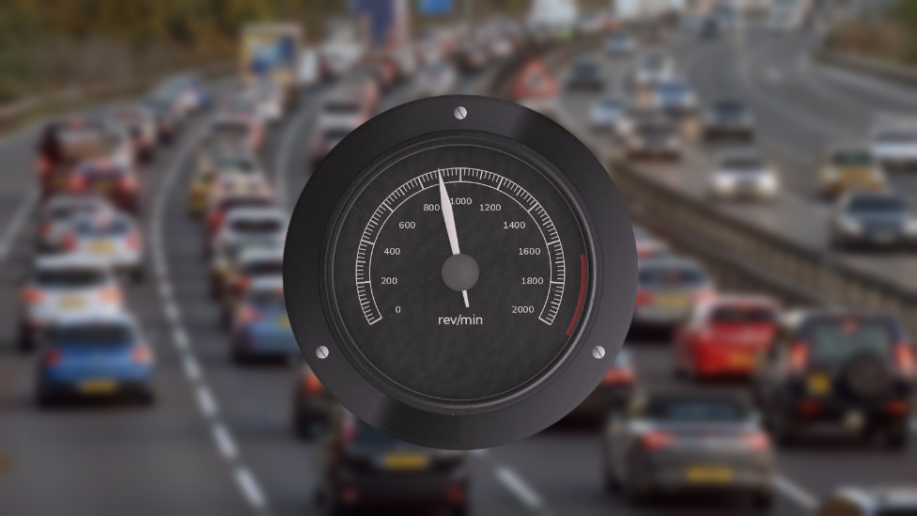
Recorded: 900 rpm
